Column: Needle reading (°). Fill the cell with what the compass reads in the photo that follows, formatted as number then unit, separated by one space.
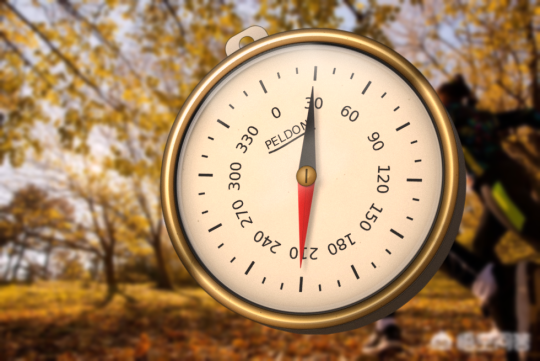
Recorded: 210 °
